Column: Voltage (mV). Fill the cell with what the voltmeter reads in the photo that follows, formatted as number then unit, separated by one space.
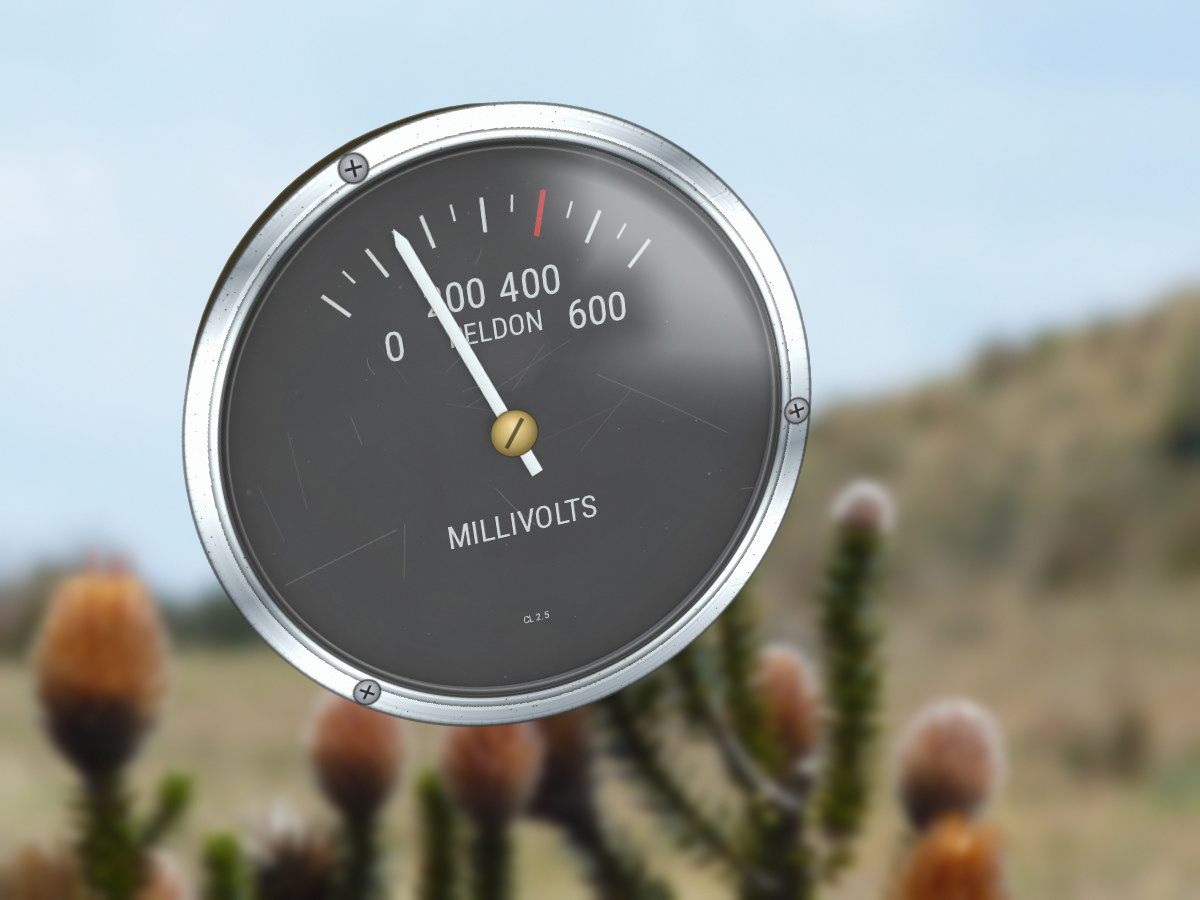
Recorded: 150 mV
